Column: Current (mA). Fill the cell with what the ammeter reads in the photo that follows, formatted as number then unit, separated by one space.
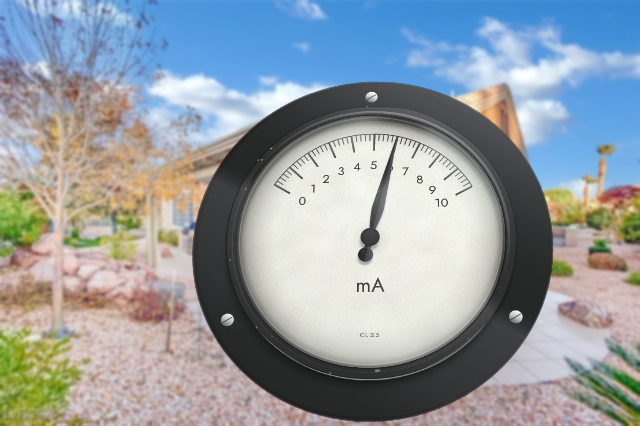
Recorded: 6 mA
